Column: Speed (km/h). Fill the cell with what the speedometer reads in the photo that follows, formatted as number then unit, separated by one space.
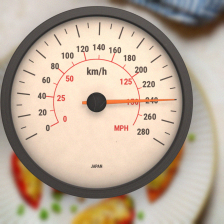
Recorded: 240 km/h
